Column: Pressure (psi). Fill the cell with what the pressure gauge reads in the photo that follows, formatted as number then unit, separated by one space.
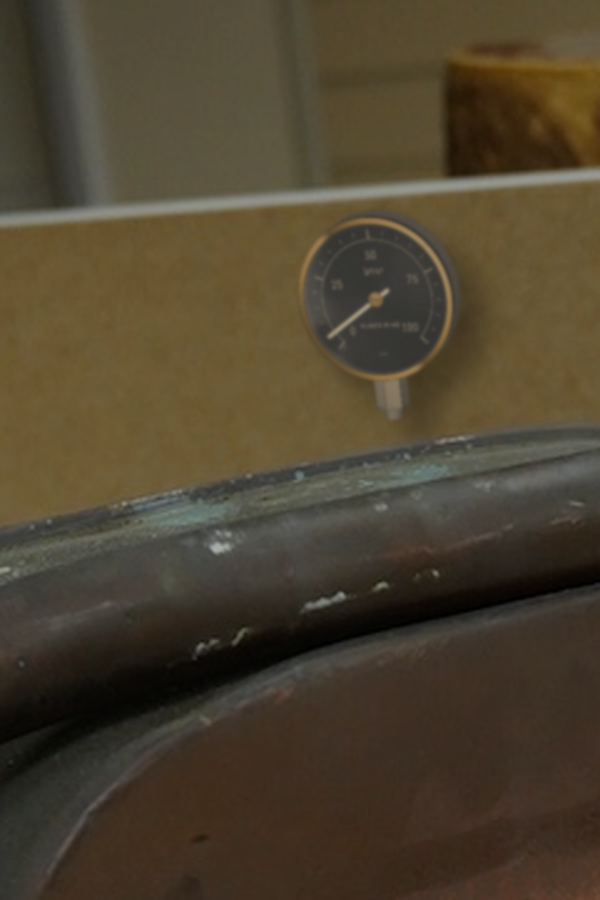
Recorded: 5 psi
